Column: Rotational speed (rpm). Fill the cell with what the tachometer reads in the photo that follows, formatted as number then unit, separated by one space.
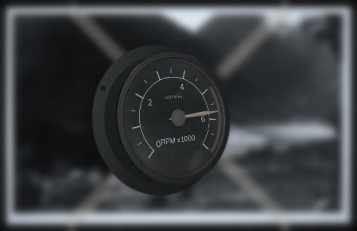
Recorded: 5750 rpm
